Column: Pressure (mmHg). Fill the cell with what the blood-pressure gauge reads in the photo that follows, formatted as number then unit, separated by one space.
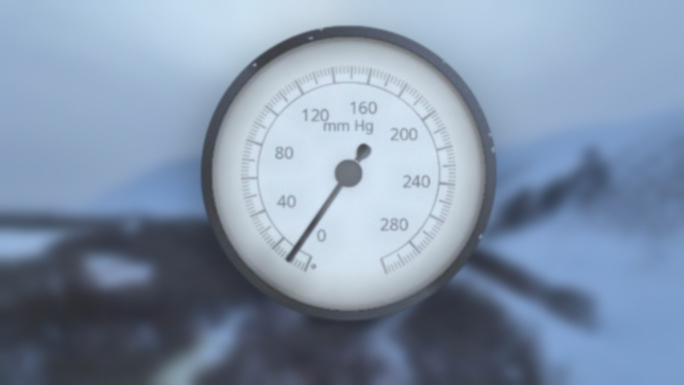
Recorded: 10 mmHg
